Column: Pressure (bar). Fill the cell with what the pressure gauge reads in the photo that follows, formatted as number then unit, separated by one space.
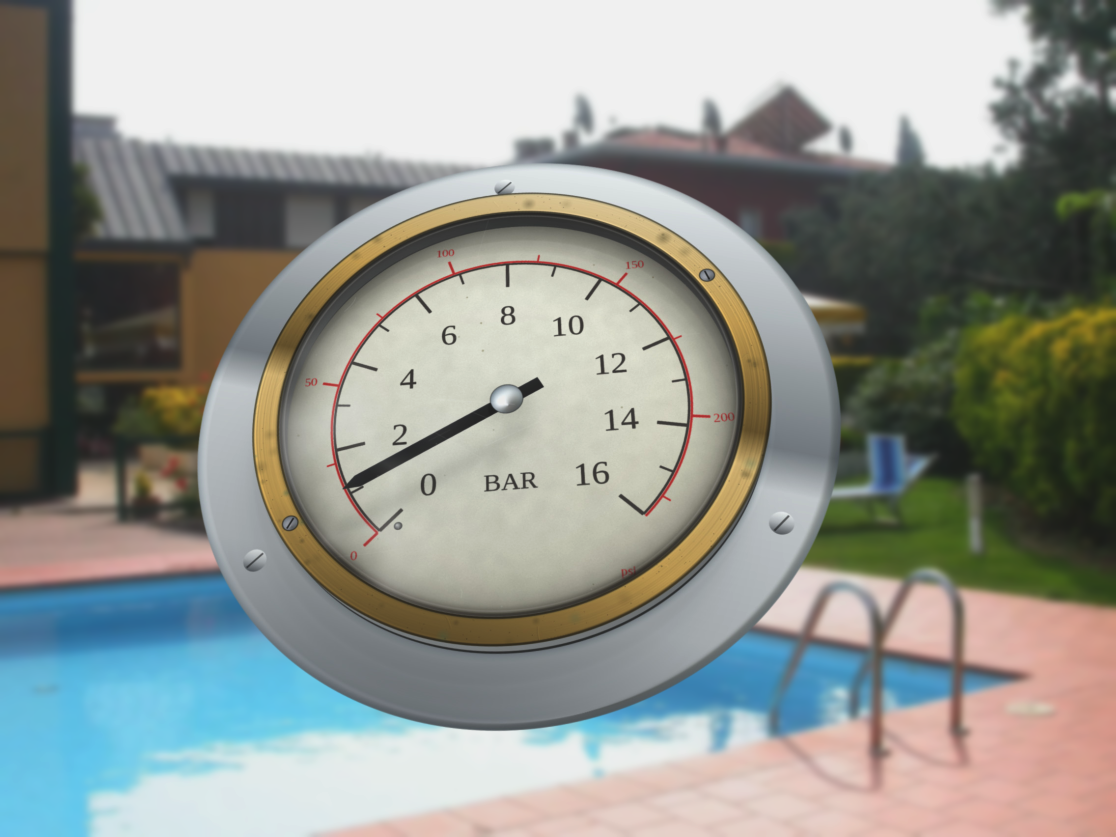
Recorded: 1 bar
